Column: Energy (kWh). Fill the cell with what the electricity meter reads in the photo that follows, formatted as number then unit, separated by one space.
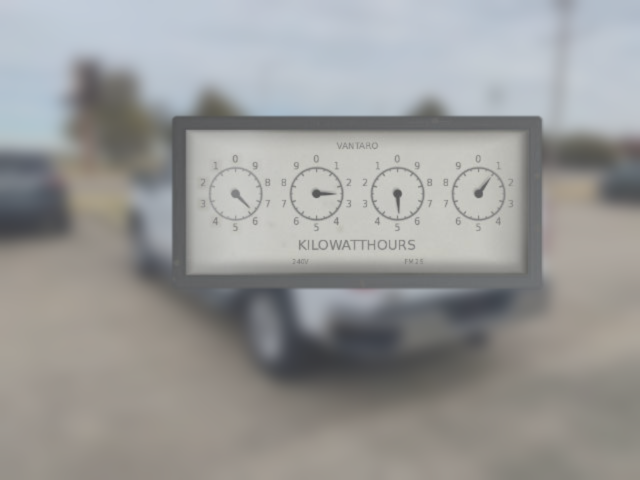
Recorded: 6251 kWh
